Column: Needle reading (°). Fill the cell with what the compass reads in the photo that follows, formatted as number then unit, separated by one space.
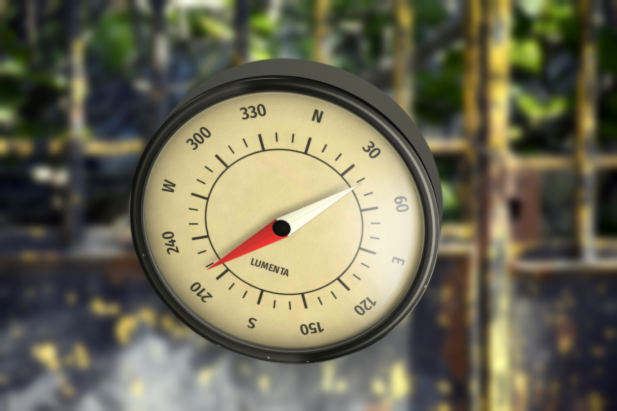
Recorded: 220 °
